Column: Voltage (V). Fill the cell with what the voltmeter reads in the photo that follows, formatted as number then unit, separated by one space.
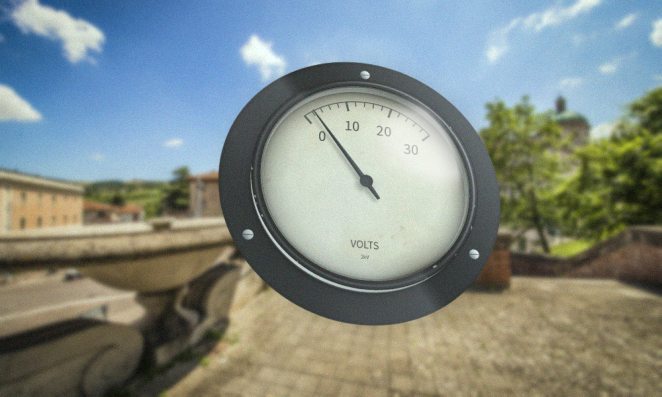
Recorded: 2 V
